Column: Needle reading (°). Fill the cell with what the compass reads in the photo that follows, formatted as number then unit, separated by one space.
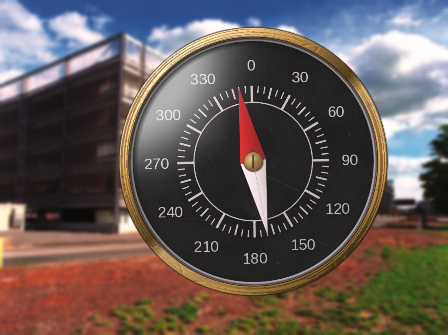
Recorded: 350 °
